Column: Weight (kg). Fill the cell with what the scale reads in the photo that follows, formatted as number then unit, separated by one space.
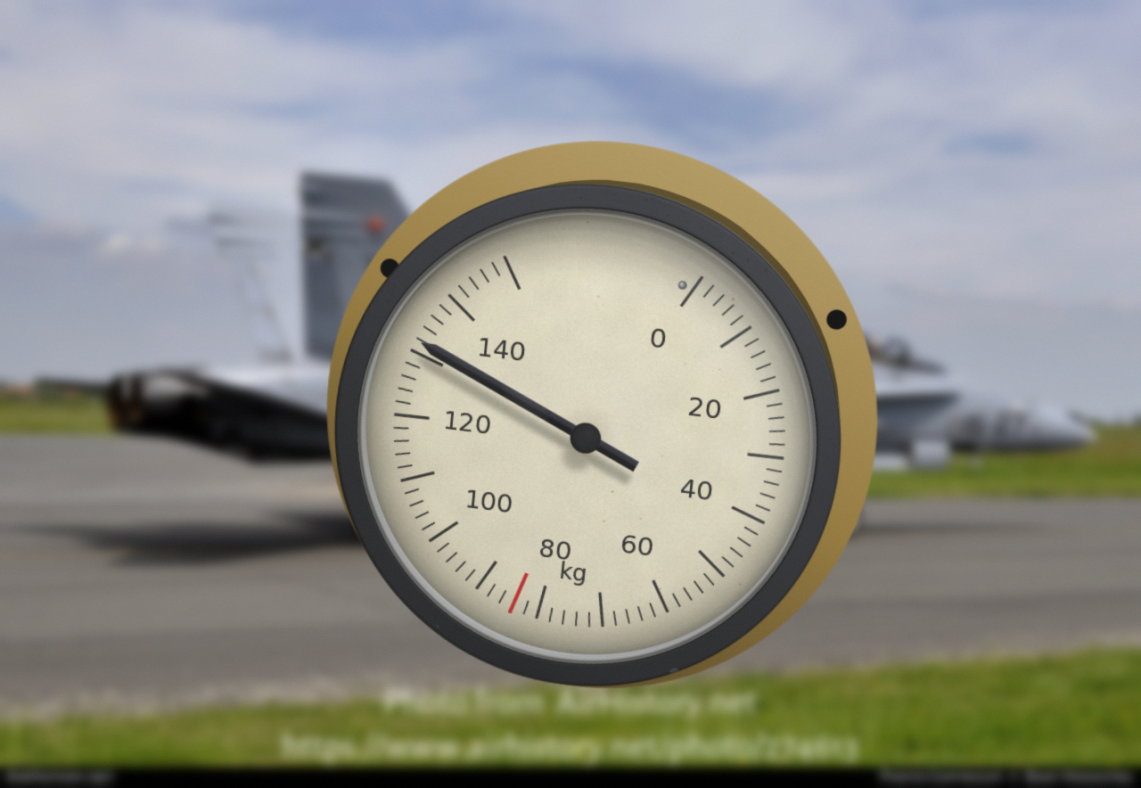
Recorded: 132 kg
